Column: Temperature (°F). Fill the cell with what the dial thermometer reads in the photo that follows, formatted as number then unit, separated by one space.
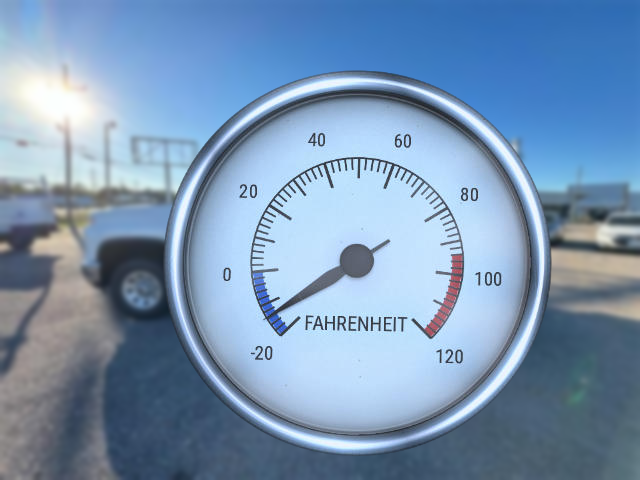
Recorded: -14 °F
